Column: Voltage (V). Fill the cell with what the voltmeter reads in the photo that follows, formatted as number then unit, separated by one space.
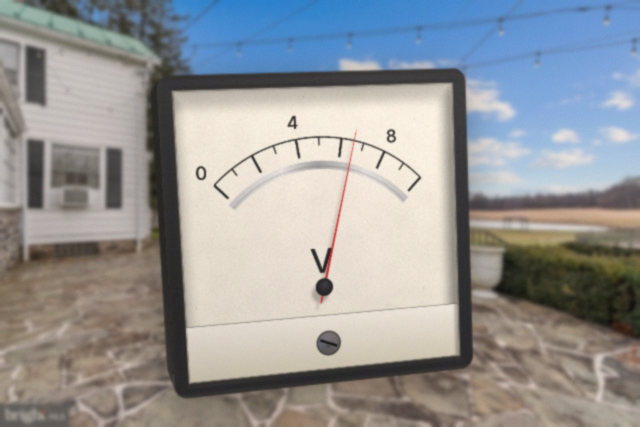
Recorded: 6.5 V
